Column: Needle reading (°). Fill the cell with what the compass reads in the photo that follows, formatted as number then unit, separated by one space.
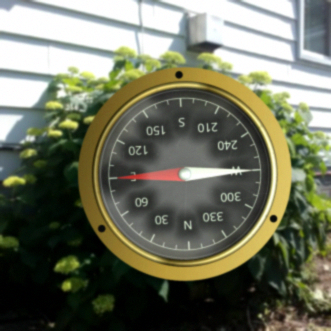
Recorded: 90 °
